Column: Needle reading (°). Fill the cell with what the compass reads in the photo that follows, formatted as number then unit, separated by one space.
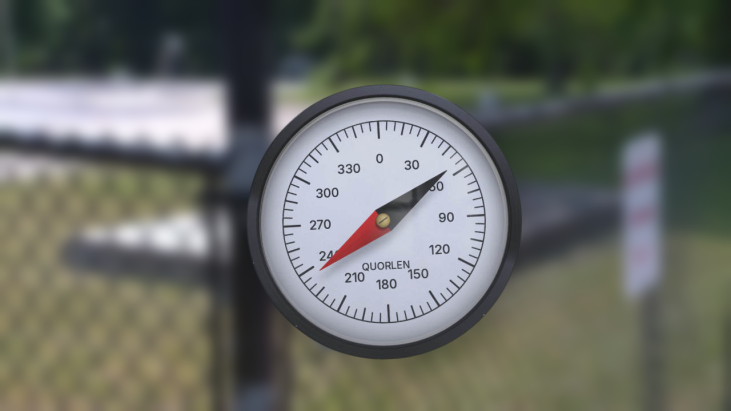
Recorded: 235 °
